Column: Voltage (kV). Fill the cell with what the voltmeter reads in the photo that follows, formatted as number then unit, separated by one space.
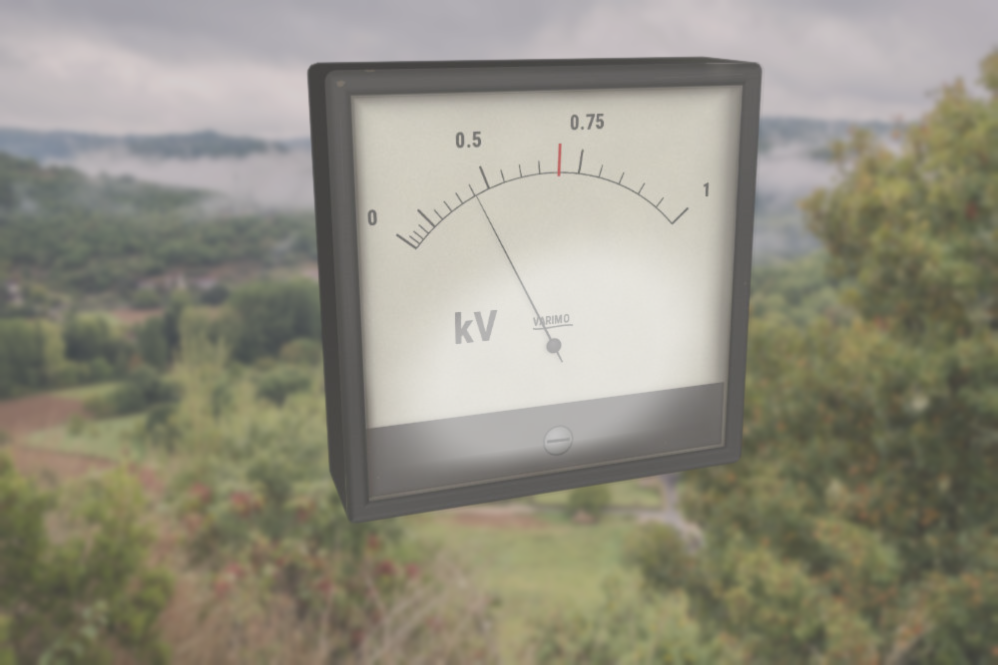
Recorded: 0.45 kV
